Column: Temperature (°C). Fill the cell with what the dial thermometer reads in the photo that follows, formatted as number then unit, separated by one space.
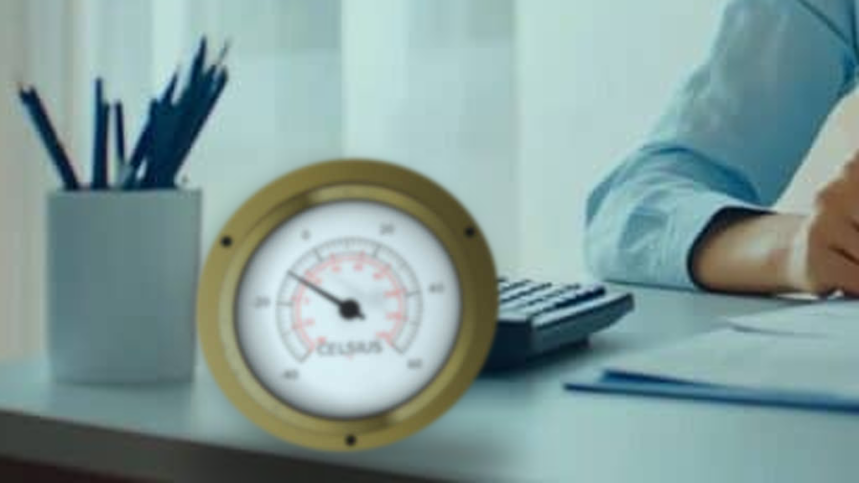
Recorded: -10 °C
